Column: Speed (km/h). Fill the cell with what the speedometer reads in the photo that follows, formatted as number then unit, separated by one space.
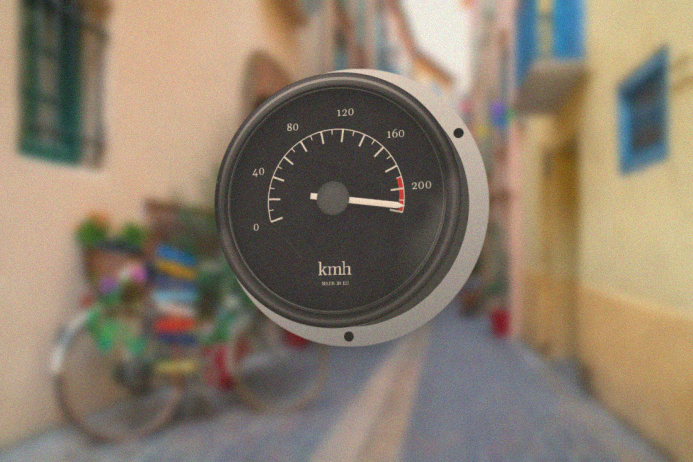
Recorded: 215 km/h
